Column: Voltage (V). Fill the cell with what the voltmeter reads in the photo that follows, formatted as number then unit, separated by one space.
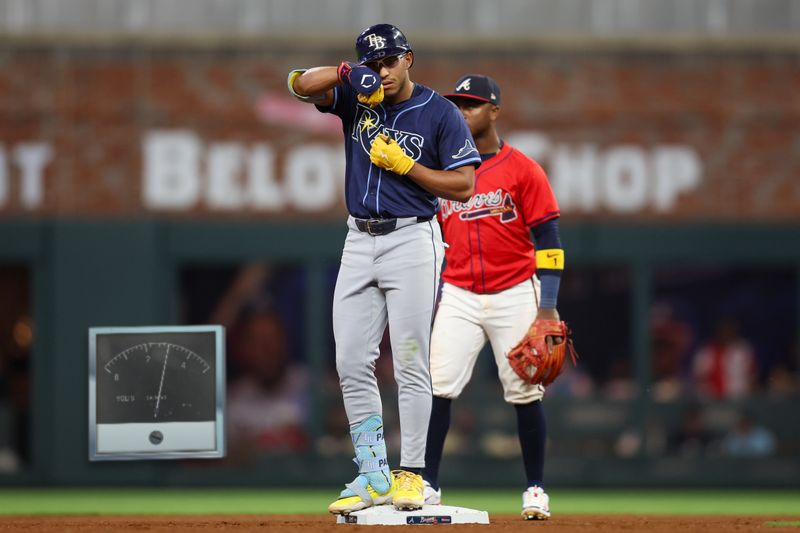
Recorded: 3 V
